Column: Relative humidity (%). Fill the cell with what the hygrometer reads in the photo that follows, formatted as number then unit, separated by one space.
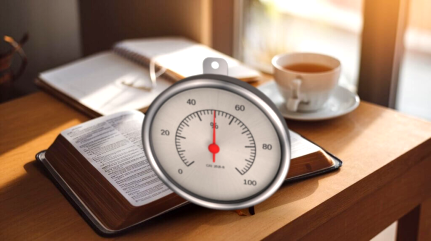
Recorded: 50 %
